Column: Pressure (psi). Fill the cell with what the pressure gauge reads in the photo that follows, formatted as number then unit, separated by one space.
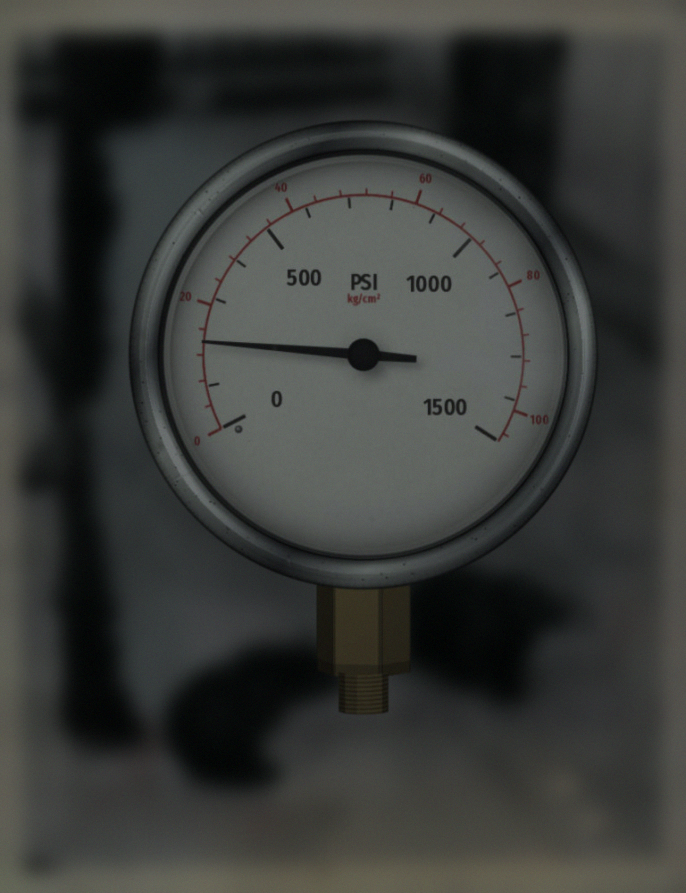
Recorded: 200 psi
